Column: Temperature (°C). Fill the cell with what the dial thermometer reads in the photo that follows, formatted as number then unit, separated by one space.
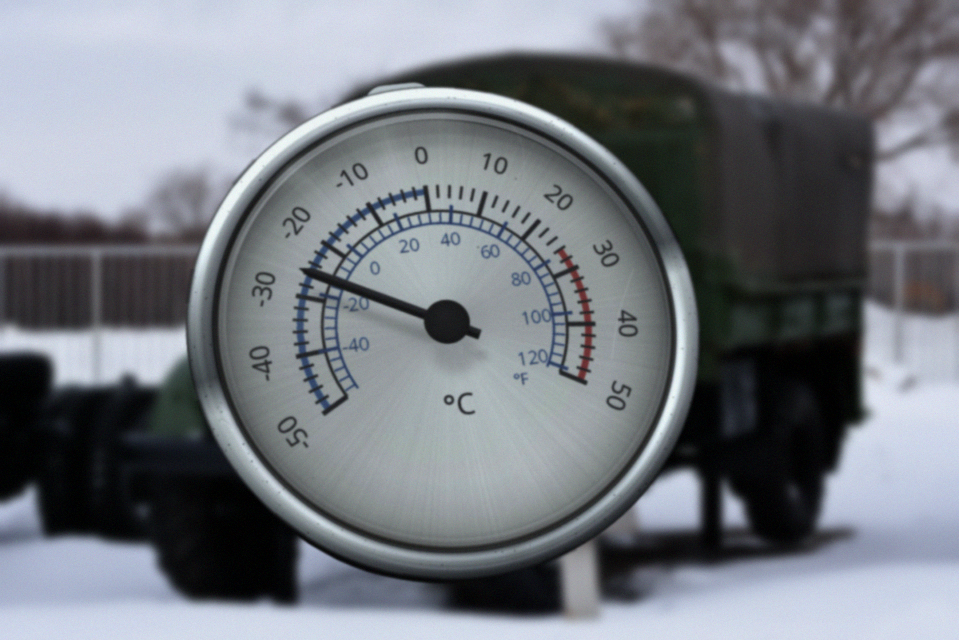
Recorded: -26 °C
